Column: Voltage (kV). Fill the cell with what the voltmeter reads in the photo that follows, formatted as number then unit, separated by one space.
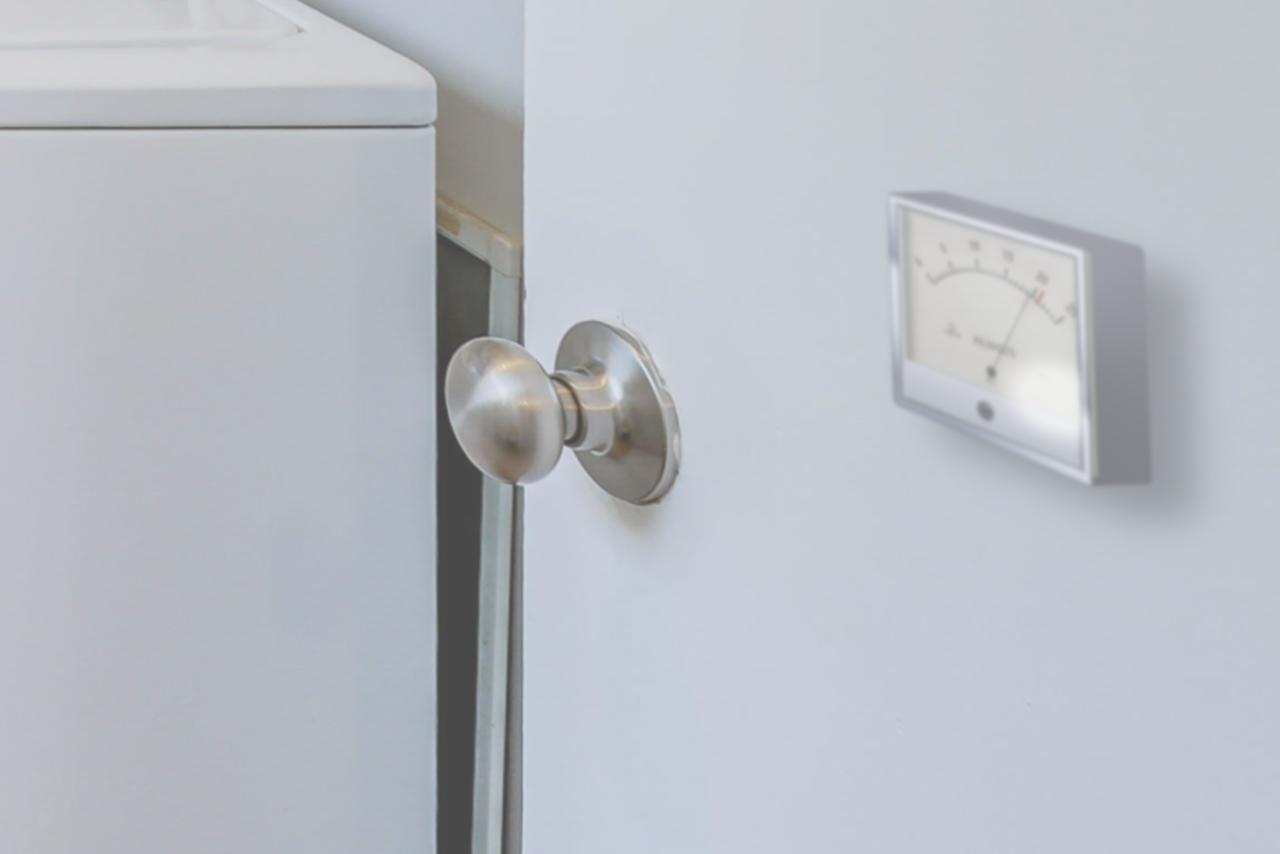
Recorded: 20 kV
